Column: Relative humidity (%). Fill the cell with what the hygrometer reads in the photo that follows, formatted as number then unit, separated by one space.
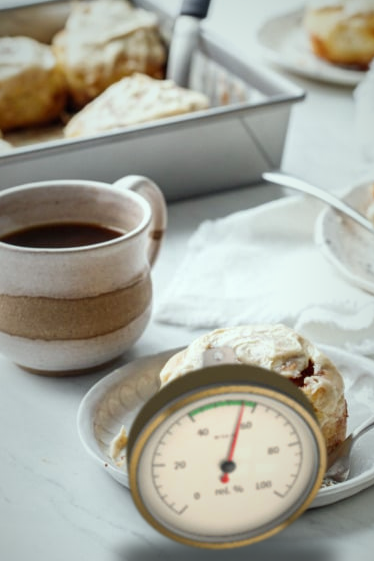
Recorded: 56 %
